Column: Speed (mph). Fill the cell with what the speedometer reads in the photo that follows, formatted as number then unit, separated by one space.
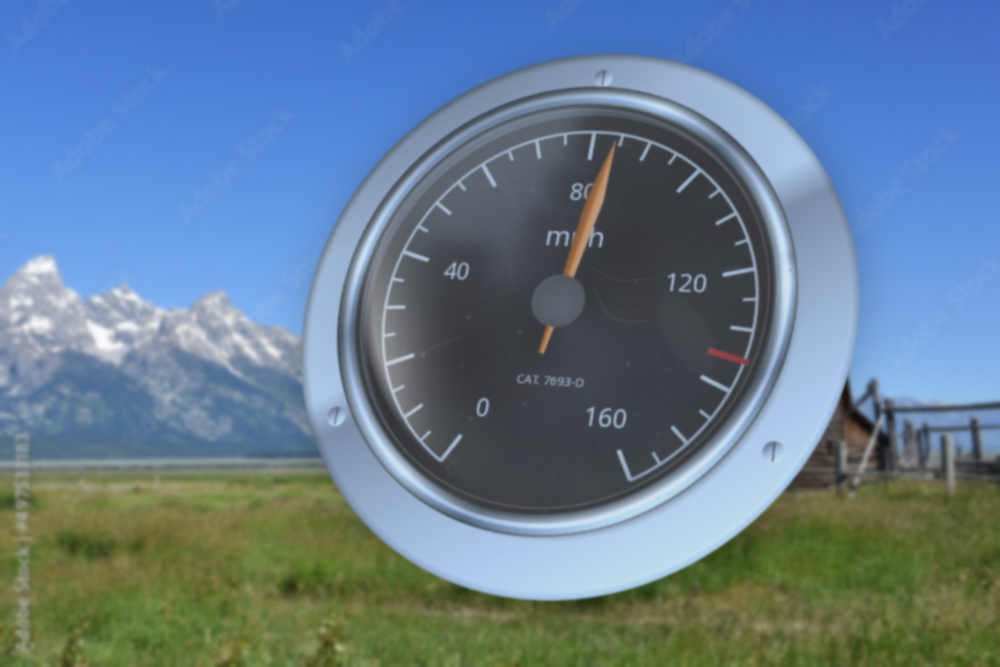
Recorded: 85 mph
